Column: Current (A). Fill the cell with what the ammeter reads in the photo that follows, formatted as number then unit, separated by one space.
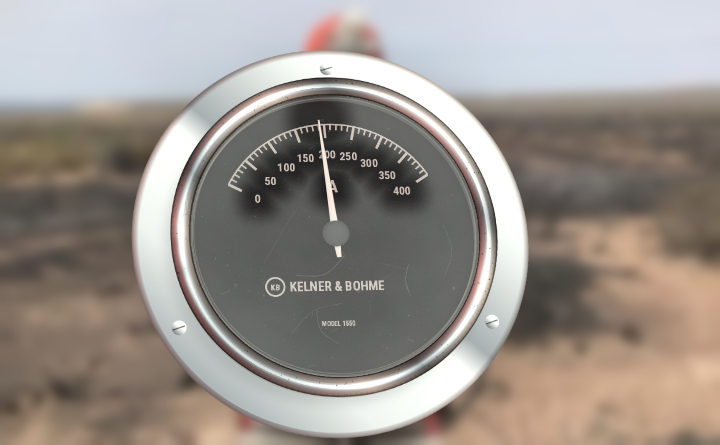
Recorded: 190 A
